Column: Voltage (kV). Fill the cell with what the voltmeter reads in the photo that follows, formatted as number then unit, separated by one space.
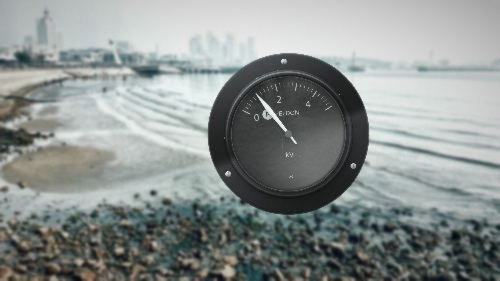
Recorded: 1 kV
